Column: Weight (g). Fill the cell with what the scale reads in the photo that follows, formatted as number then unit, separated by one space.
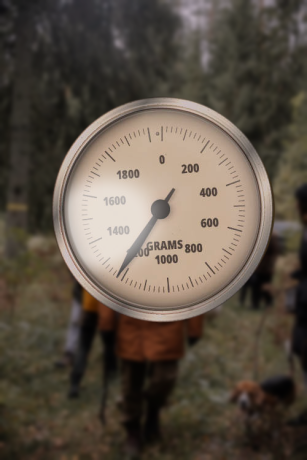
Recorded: 1220 g
